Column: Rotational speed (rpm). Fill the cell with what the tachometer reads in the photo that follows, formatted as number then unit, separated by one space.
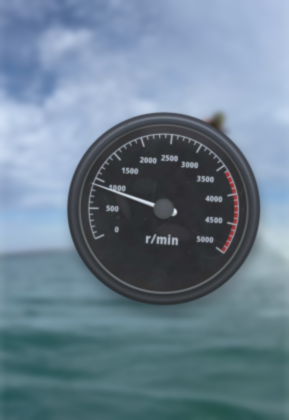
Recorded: 900 rpm
